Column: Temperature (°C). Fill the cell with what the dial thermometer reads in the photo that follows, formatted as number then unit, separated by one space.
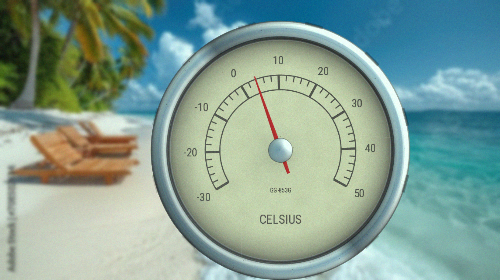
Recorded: 4 °C
